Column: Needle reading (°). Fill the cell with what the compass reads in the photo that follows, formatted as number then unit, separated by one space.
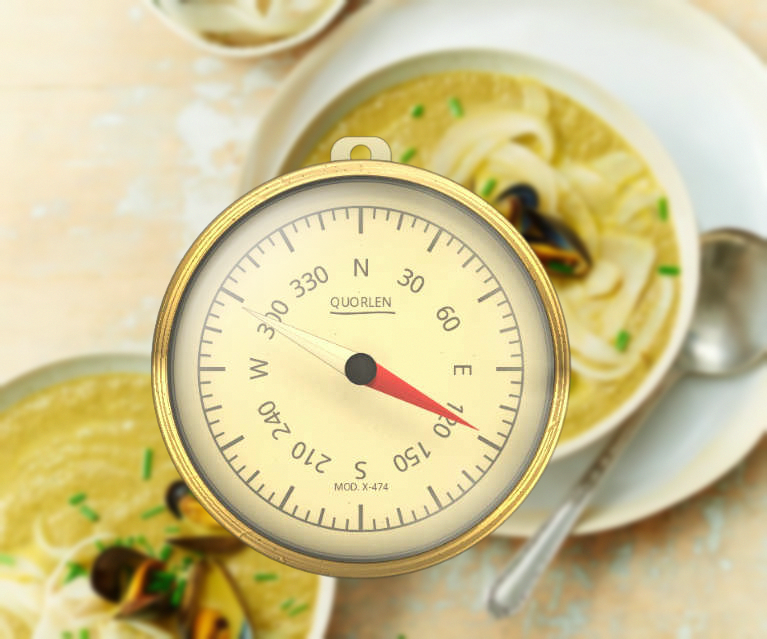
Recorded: 117.5 °
